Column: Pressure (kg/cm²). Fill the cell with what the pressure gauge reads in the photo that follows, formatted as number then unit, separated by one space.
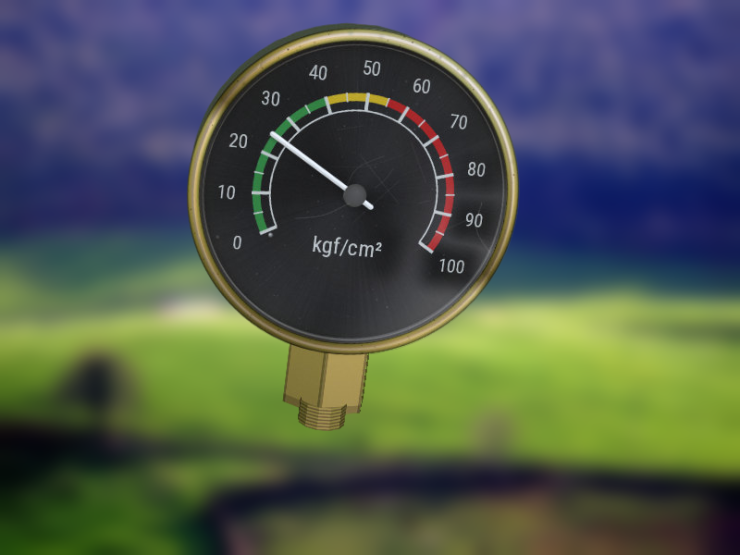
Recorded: 25 kg/cm²
